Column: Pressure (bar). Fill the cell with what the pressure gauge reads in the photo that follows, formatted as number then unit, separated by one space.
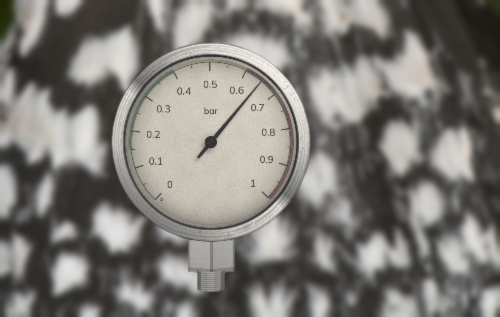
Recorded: 0.65 bar
